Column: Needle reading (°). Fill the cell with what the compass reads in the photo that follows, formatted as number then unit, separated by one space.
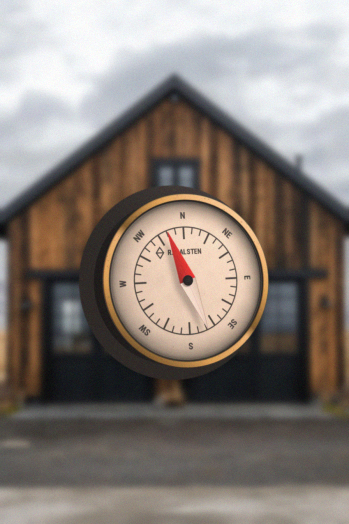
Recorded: 340 °
